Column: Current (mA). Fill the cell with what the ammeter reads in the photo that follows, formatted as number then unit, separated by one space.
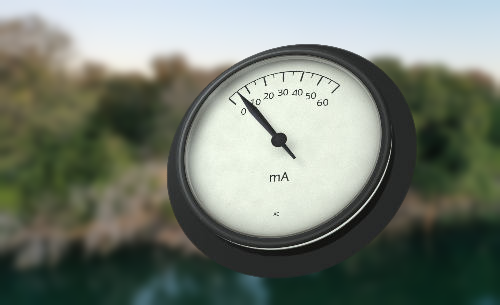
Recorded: 5 mA
